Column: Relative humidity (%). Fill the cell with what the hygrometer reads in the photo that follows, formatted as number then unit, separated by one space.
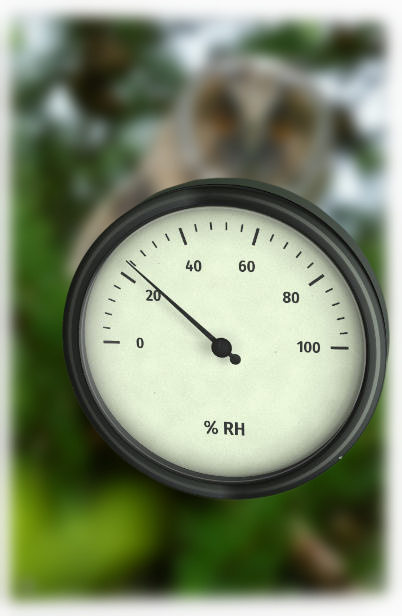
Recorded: 24 %
